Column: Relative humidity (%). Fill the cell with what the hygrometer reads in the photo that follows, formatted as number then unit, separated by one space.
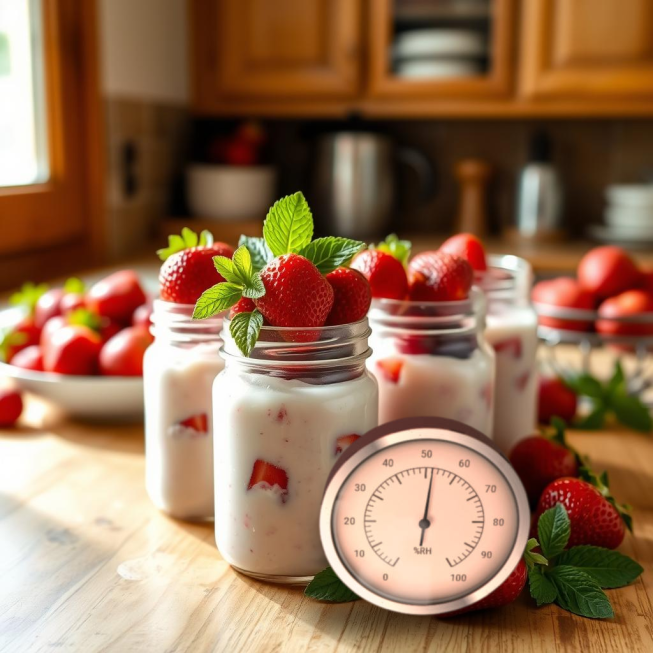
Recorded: 52 %
